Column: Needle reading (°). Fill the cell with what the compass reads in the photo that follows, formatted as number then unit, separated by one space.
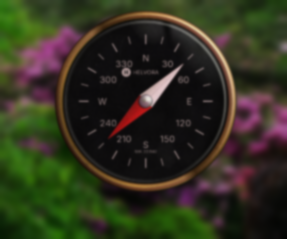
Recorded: 225 °
